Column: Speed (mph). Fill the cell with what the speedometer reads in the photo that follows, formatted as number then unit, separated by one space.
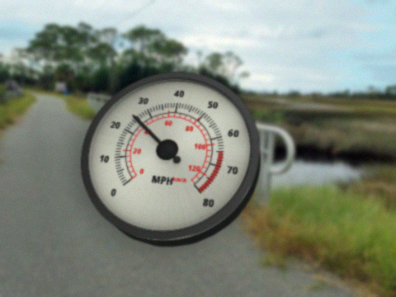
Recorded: 25 mph
